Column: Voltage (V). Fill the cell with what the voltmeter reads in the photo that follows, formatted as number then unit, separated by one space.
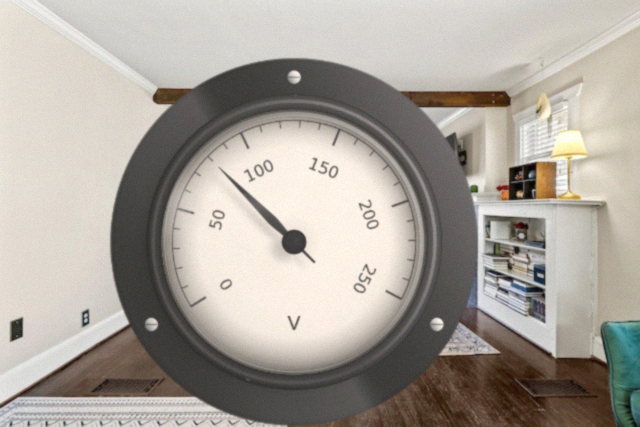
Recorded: 80 V
